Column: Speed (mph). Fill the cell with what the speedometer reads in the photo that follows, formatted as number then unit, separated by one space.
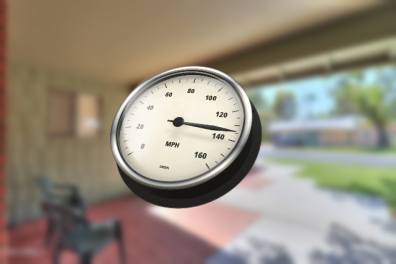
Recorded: 135 mph
